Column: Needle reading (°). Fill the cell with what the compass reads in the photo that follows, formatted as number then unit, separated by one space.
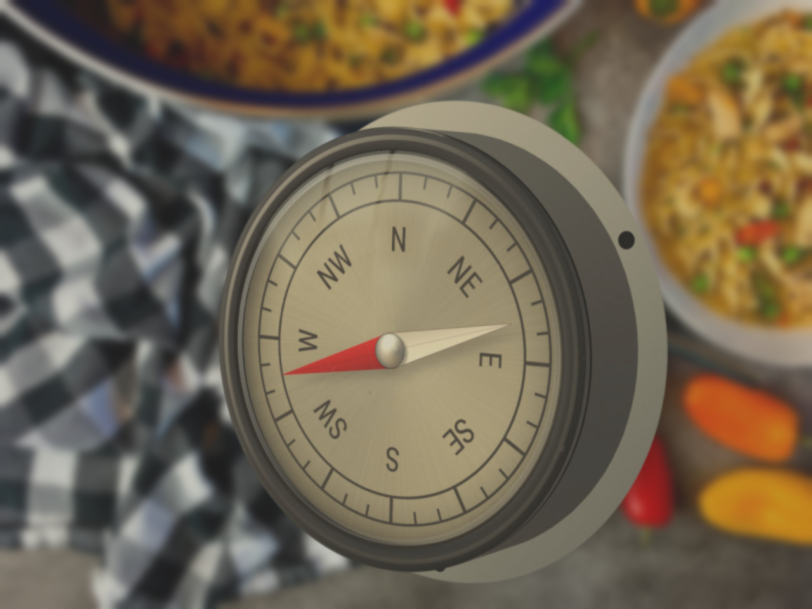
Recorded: 255 °
